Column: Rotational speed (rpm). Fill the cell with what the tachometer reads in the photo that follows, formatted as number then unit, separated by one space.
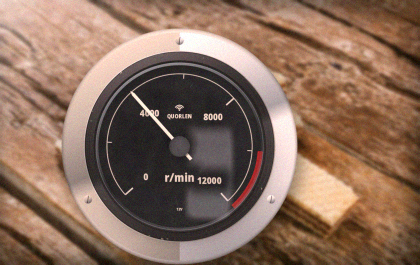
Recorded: 4000 rpm
